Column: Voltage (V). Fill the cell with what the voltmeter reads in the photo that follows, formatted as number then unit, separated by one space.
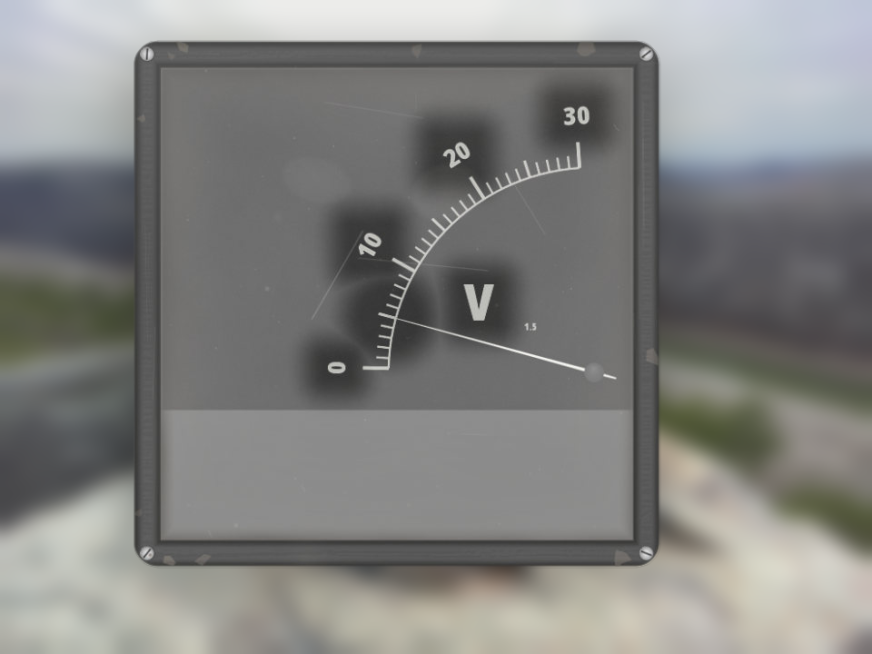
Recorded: 5 V
